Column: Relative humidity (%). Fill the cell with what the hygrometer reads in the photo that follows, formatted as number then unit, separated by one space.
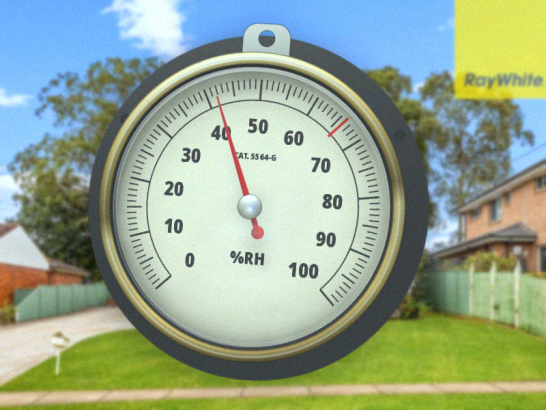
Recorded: 42 %
